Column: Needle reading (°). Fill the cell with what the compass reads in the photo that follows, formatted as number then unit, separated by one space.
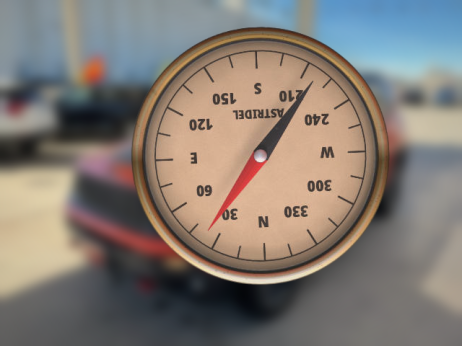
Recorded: 37.5 °
